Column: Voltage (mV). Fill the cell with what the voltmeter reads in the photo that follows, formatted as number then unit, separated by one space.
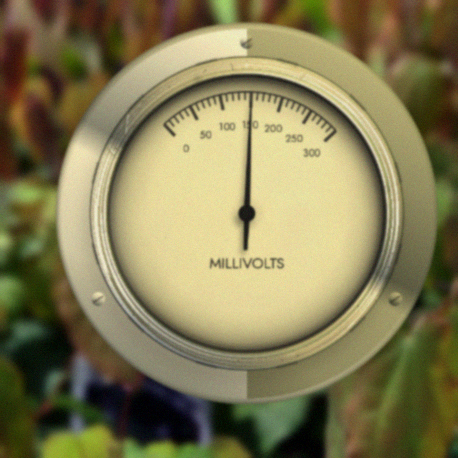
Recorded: 150 mV
